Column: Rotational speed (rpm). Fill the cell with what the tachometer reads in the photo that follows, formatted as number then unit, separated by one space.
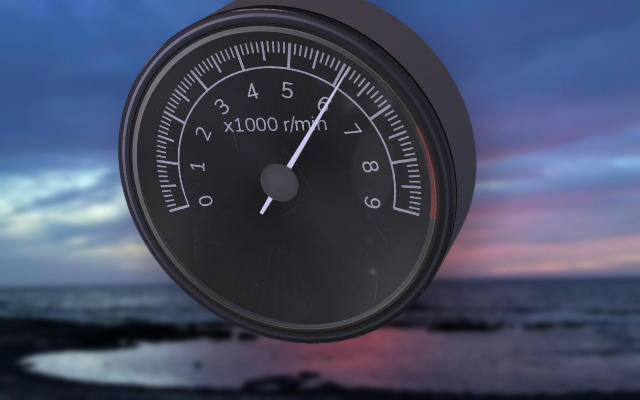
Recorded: 6100 rpm
